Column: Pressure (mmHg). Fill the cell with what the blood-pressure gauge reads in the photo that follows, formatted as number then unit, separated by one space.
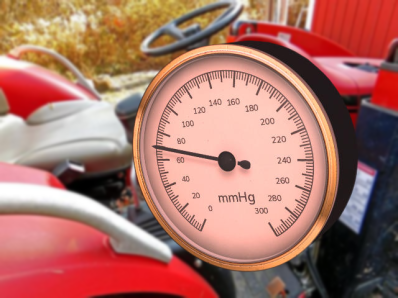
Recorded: 70 mmHg
